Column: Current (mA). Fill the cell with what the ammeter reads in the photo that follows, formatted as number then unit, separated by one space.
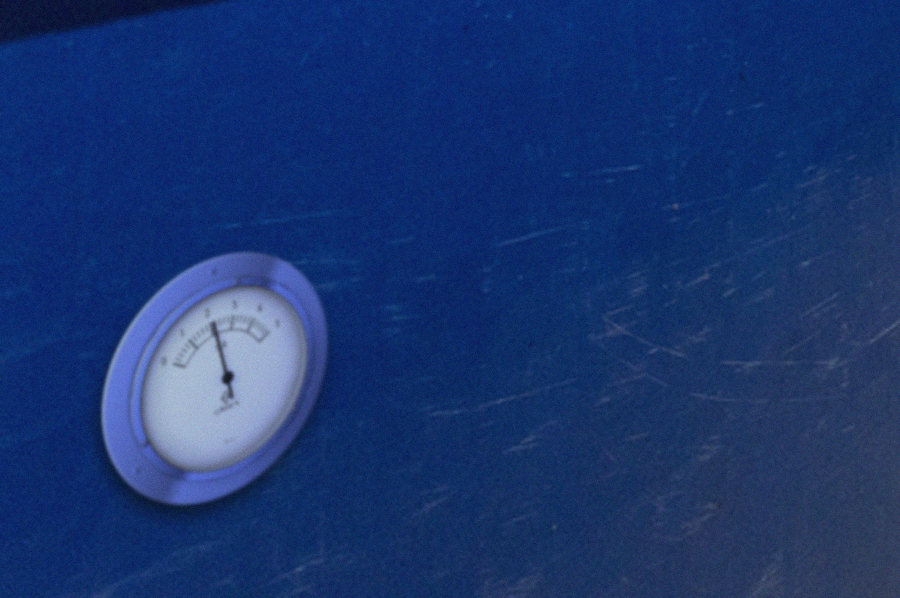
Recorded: 2 mA
